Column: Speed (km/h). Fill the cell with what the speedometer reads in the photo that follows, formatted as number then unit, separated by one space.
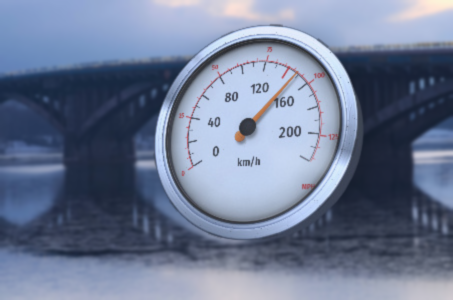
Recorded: 150 km/h
